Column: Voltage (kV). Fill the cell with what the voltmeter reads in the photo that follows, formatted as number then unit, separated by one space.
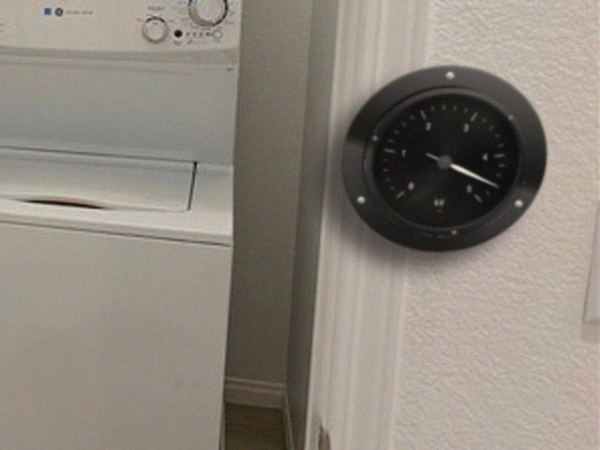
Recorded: 4.6 kV
